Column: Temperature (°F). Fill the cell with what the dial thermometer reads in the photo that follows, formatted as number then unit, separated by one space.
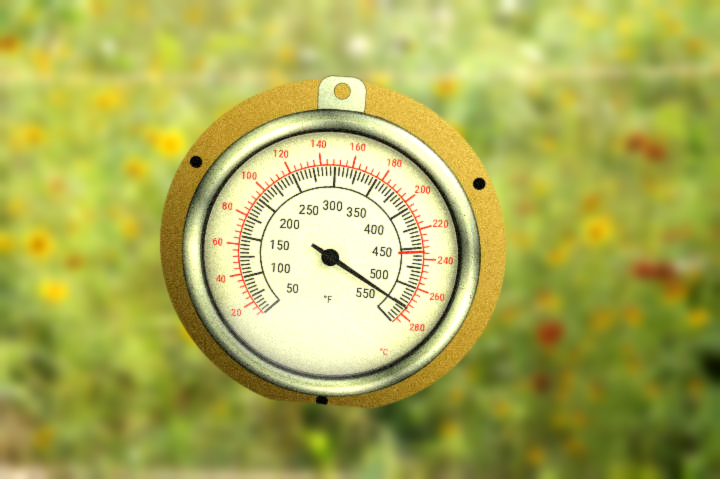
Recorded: 525 °F
